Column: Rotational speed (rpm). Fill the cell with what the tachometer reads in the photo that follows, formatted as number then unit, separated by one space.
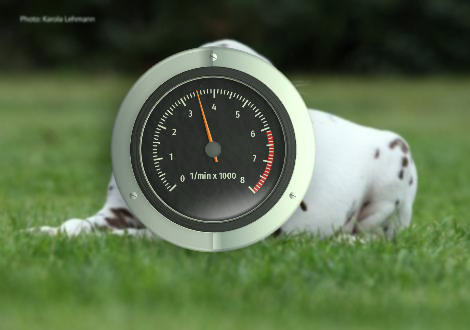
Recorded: 3500 rpm
